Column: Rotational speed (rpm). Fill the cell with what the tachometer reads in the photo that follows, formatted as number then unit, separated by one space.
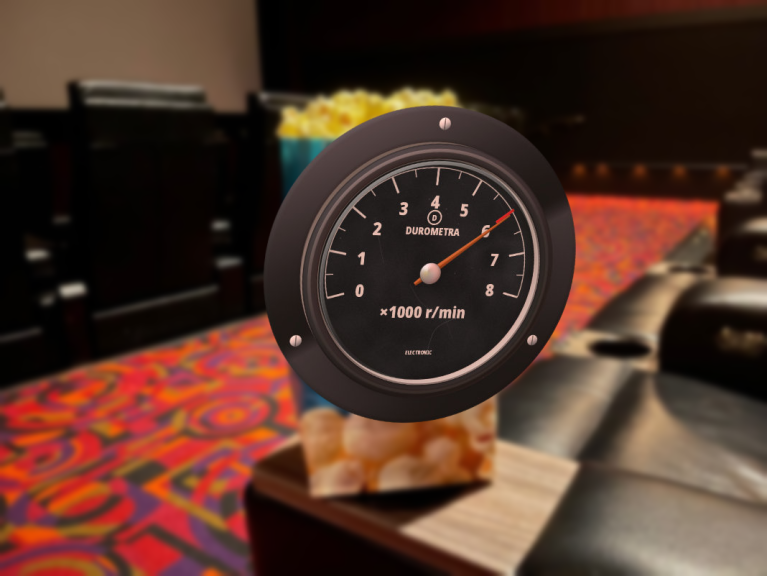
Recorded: 6000 rpm
